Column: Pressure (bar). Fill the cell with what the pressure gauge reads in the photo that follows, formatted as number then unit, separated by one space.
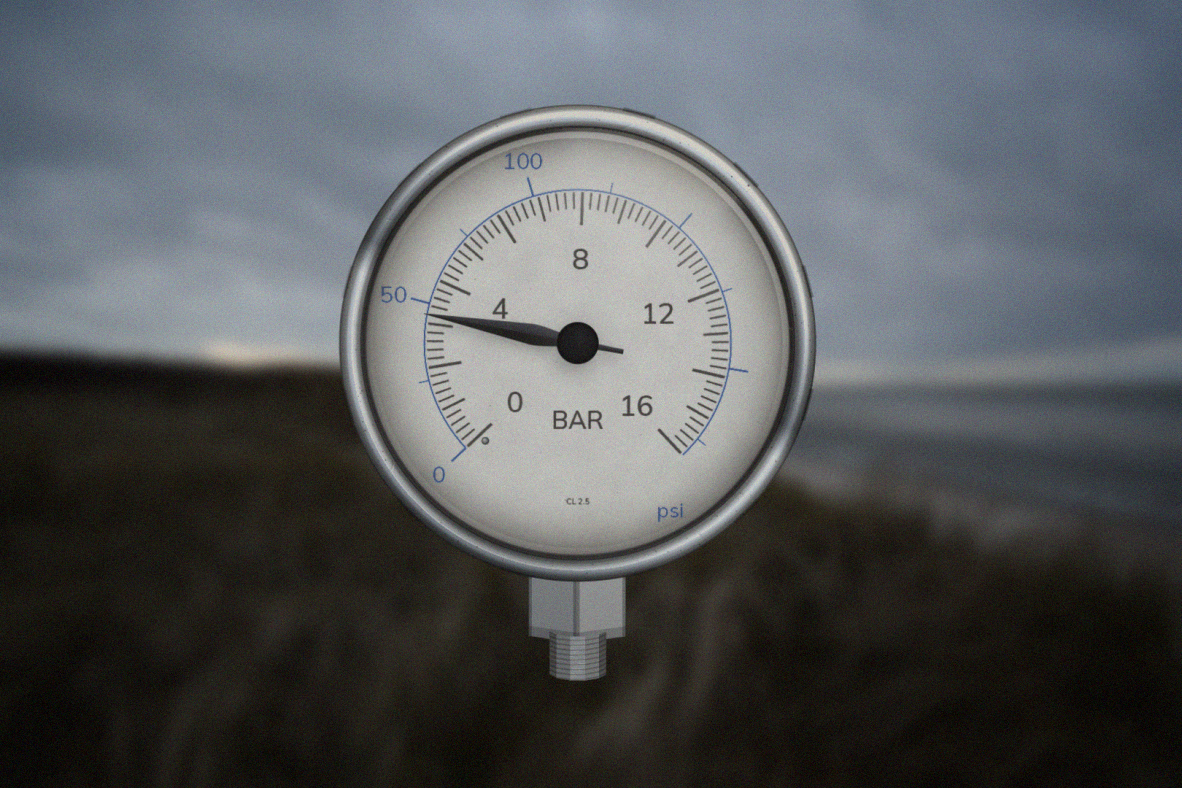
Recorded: 3.2 bar
